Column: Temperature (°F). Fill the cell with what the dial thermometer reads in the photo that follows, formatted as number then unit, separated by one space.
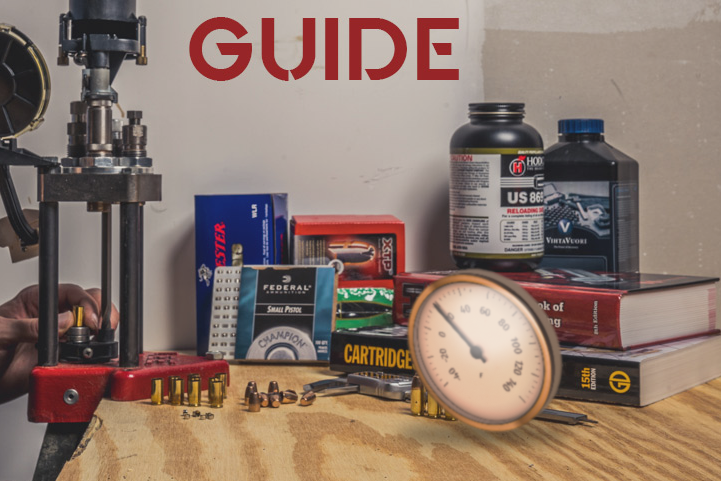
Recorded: 20 °F
